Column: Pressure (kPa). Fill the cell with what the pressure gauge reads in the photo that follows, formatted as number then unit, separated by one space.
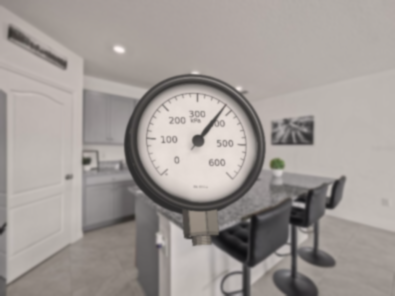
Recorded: 380 kPa
